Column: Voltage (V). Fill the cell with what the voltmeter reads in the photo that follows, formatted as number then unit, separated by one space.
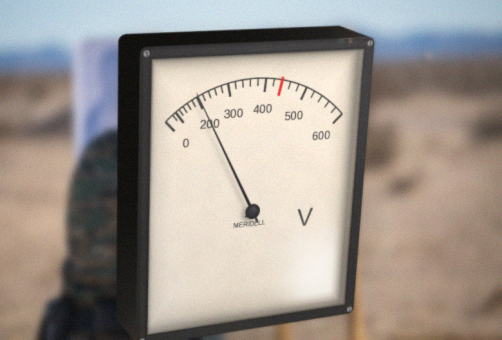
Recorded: 200 V
